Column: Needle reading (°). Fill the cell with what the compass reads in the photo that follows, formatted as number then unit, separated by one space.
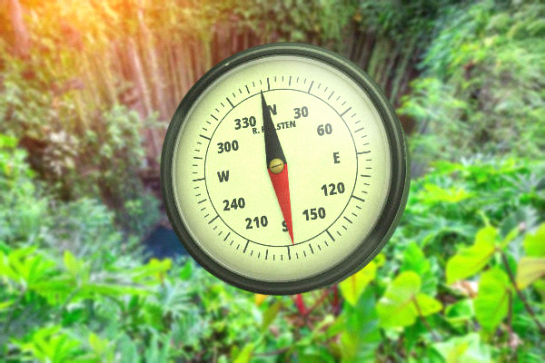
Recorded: 175 °
